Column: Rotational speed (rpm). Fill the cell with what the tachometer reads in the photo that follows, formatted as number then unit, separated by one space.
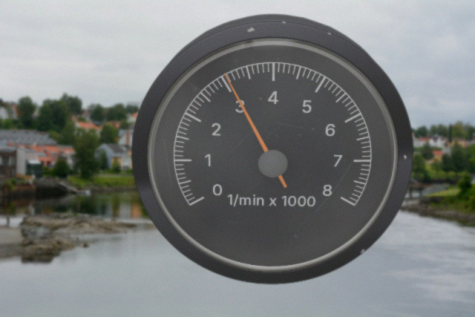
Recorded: 3100 rpm
